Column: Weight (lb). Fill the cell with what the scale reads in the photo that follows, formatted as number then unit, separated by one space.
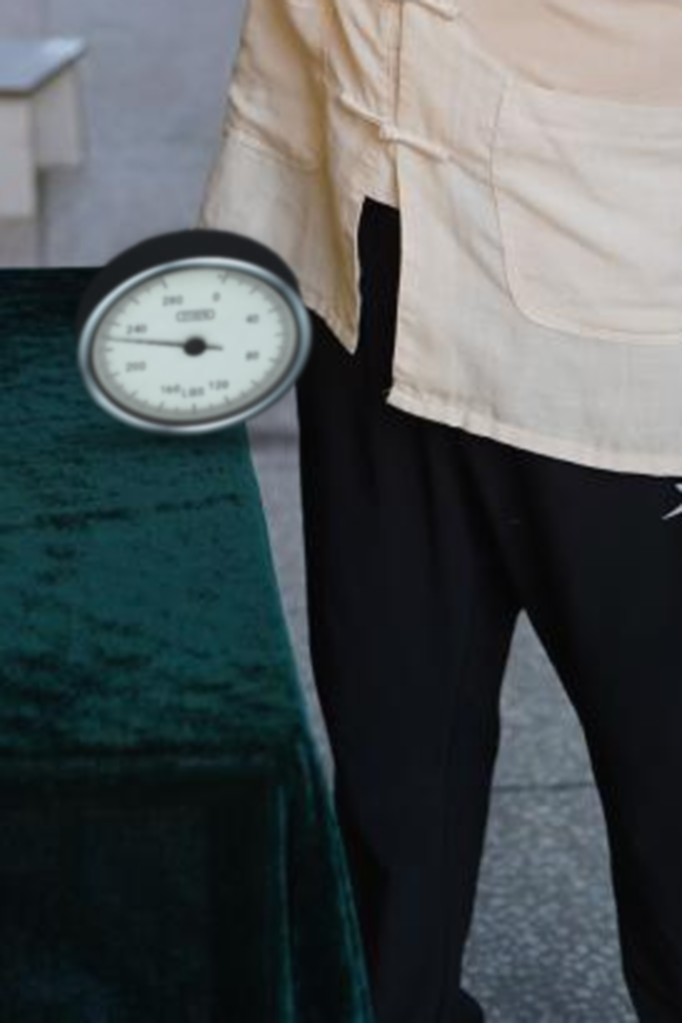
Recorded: 230 lb
